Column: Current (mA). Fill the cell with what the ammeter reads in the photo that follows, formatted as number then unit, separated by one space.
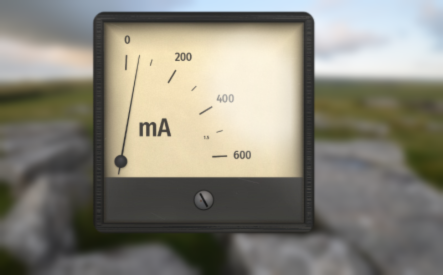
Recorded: 50 mA
